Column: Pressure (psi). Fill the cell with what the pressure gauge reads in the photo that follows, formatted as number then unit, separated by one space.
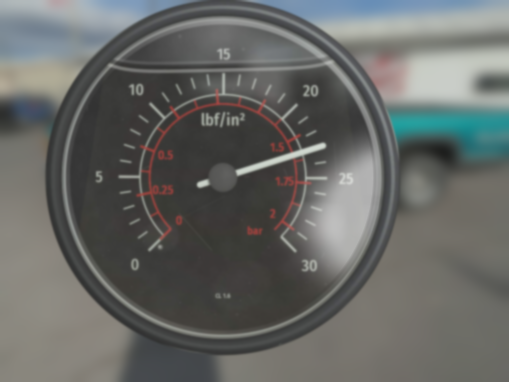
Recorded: 23 psi
